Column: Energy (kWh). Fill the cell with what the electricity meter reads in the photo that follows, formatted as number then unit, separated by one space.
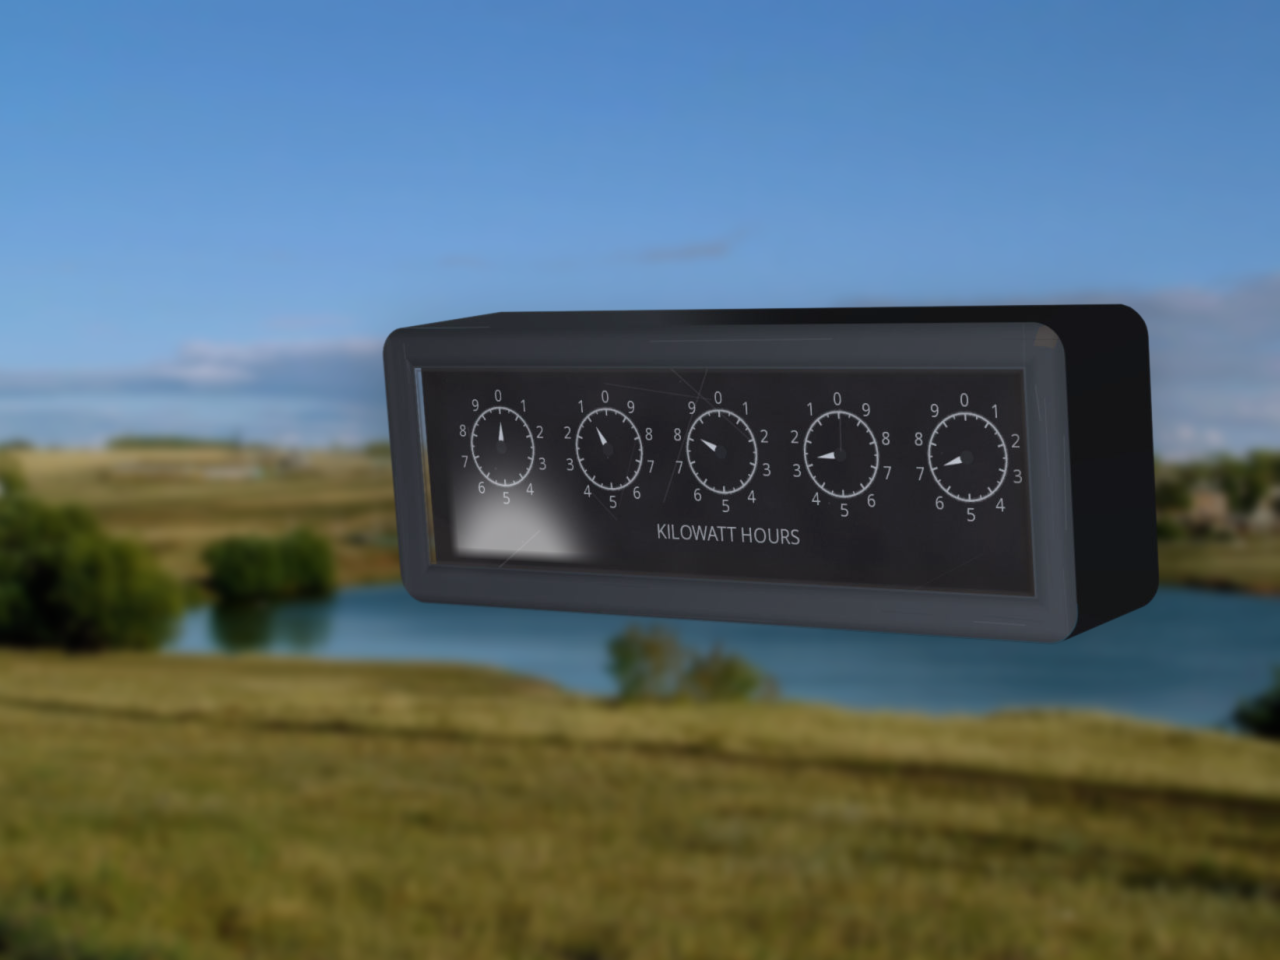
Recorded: 827 kWh
